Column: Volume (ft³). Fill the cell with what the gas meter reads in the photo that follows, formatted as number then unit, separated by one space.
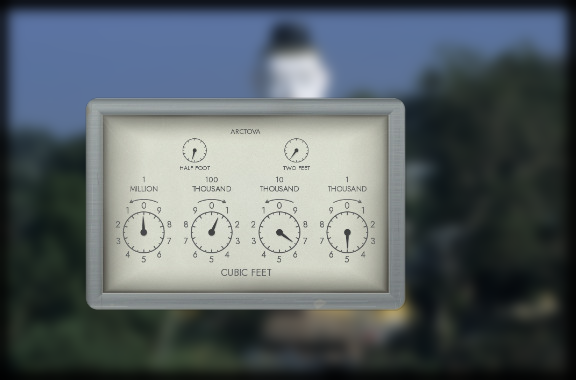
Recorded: 6500 ft³
